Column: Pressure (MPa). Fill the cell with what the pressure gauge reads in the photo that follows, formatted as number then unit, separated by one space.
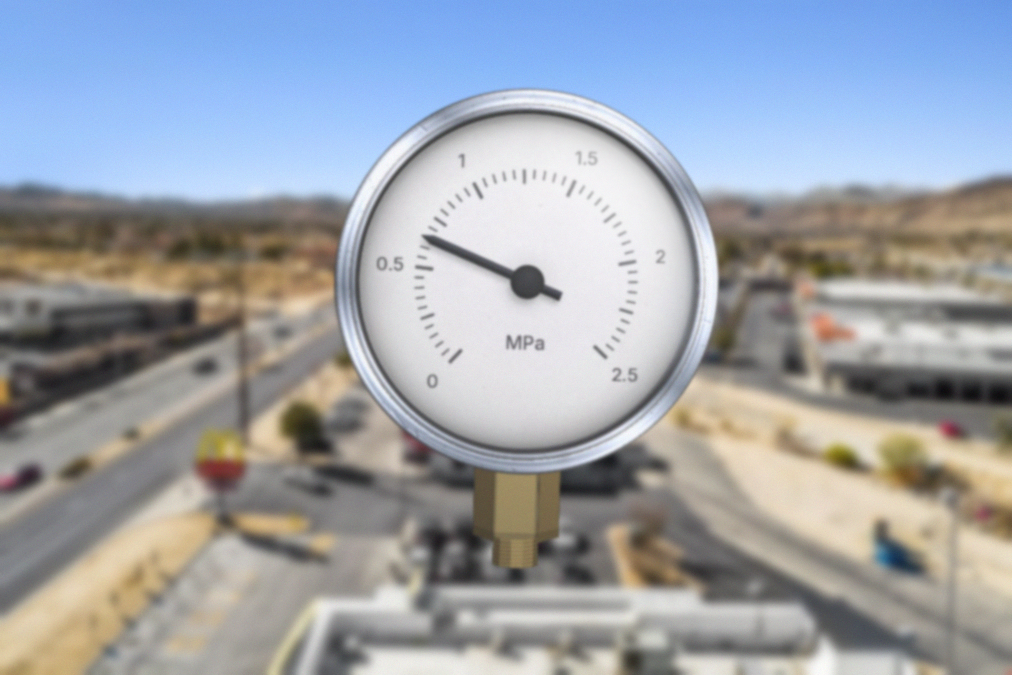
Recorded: 0.65 MPa
